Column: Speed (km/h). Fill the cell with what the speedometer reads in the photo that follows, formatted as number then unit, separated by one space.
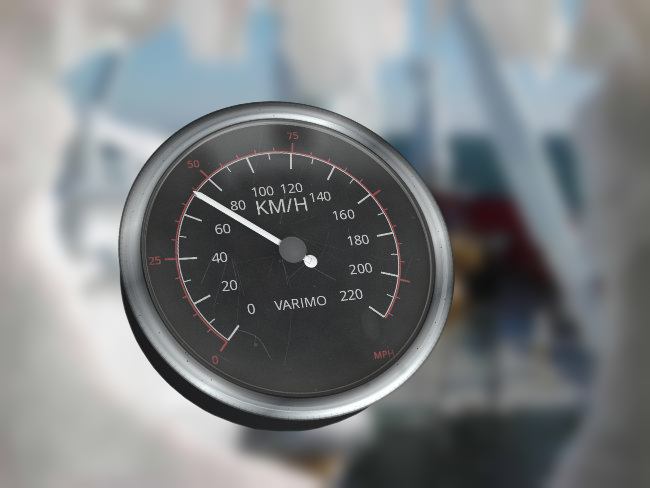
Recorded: 70 km/h
